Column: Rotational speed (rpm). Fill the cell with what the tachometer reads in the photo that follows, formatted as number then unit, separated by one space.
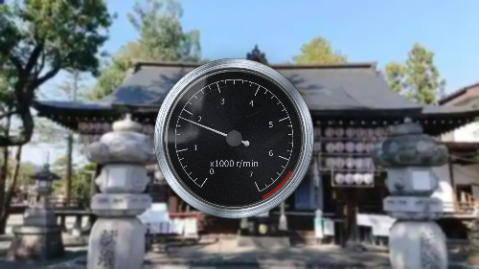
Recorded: 1800 rpm
